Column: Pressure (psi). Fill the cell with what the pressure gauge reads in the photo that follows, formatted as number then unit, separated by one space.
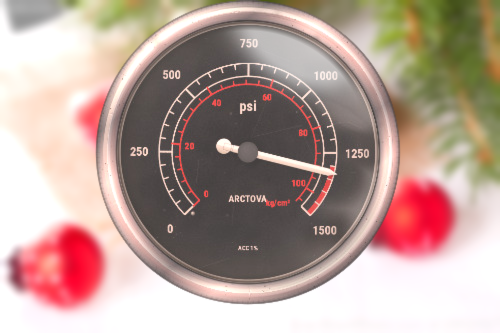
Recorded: 1325 psi
